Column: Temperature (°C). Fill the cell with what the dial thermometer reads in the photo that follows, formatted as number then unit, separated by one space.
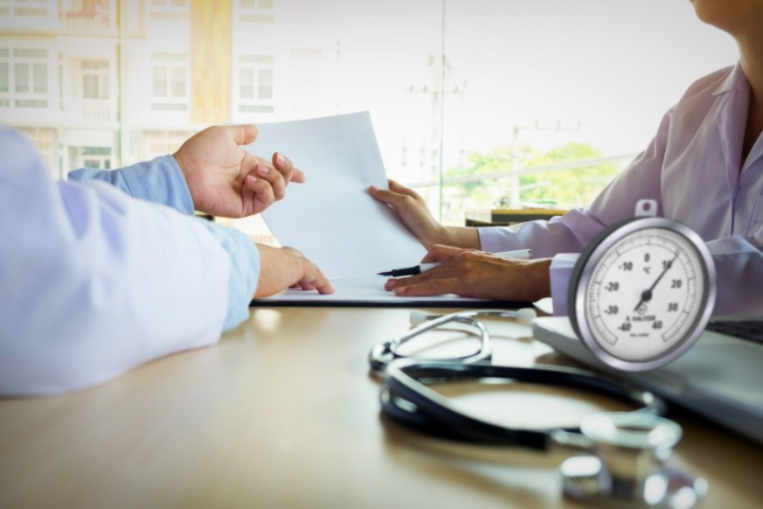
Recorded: 10 °C
